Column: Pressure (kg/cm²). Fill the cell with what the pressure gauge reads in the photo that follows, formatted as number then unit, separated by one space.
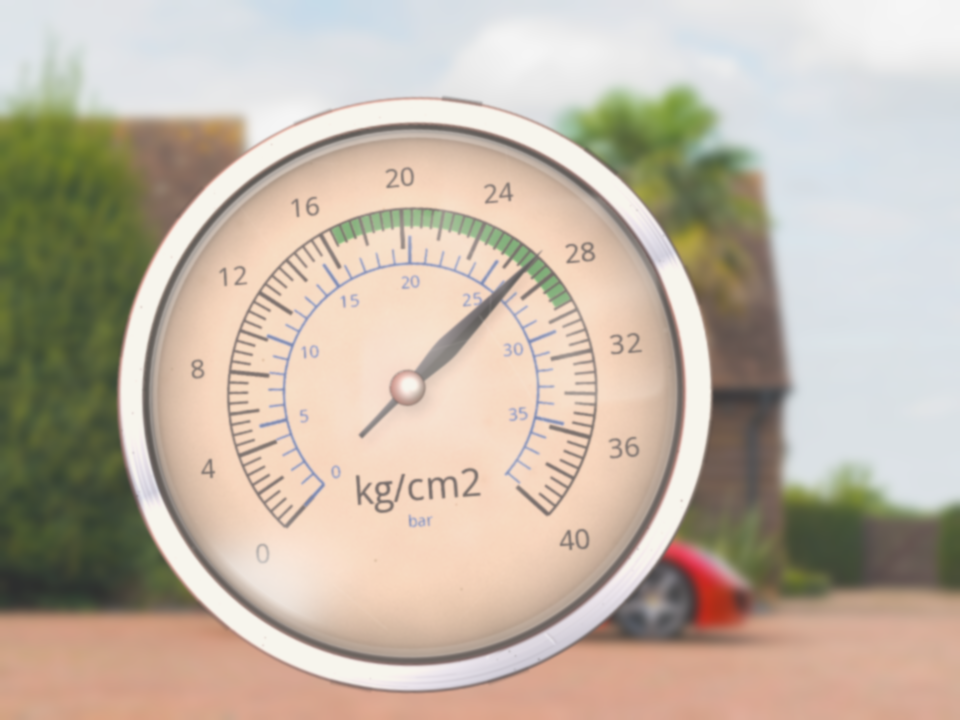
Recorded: 27 kg/cm²
